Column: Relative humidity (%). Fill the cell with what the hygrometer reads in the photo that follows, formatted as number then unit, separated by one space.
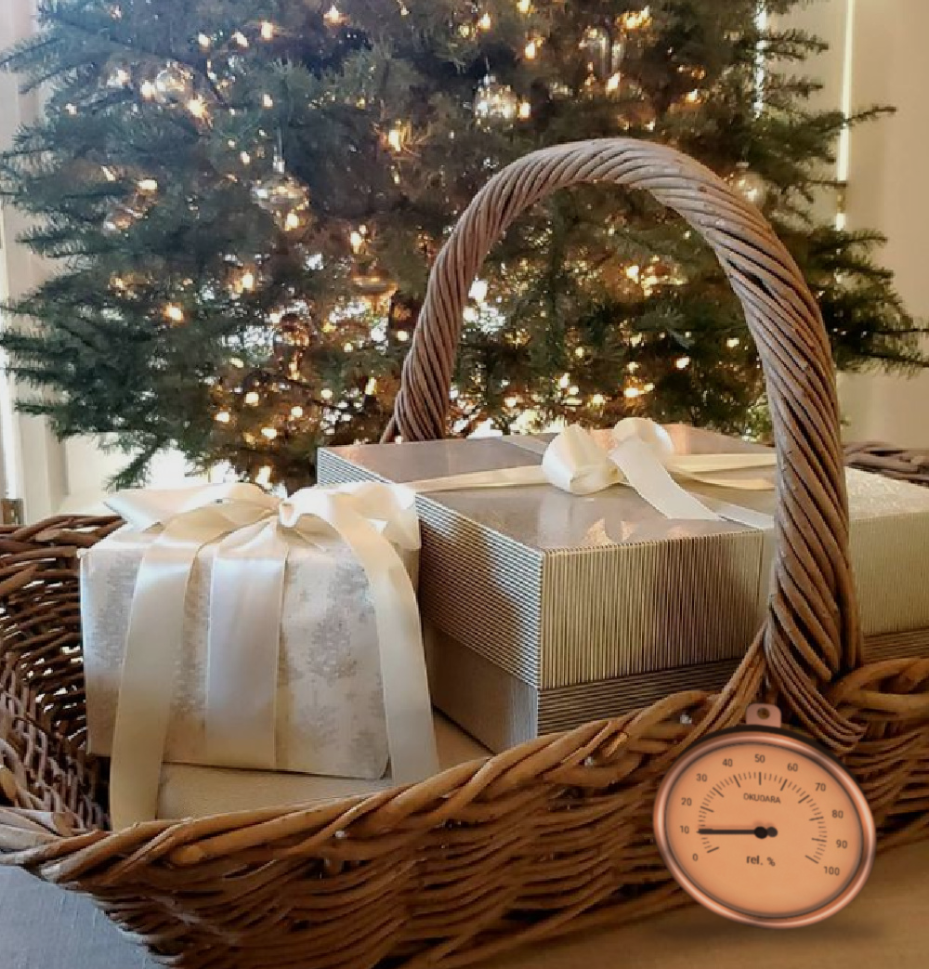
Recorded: 10 %
